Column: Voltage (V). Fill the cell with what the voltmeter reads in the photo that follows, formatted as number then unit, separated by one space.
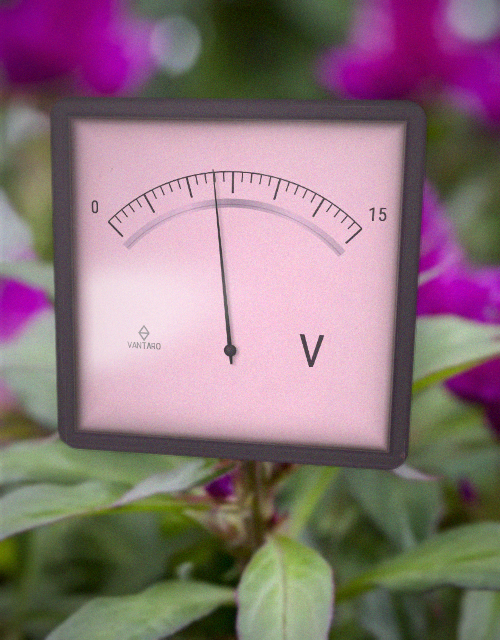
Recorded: 6.5 V
